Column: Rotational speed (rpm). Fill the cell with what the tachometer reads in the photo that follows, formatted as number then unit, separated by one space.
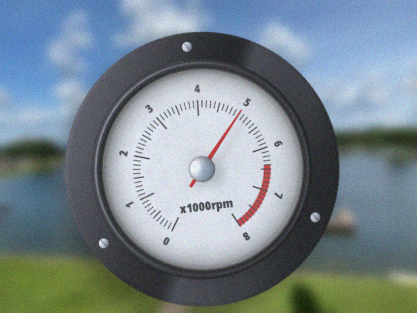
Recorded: 5000 rpm
